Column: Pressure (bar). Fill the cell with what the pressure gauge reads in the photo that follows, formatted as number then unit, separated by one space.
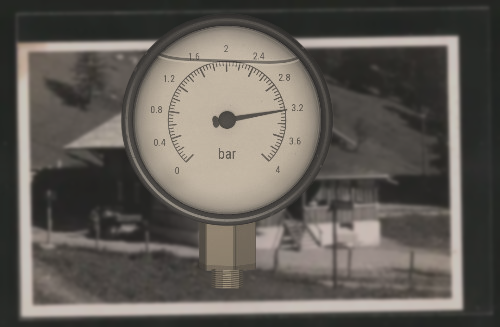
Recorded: 3.2 bar
